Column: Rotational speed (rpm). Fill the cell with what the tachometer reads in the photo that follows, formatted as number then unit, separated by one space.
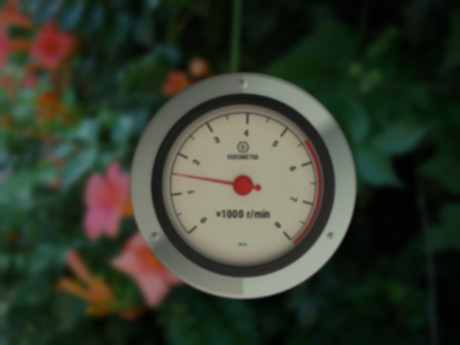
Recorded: 1500 rpm
